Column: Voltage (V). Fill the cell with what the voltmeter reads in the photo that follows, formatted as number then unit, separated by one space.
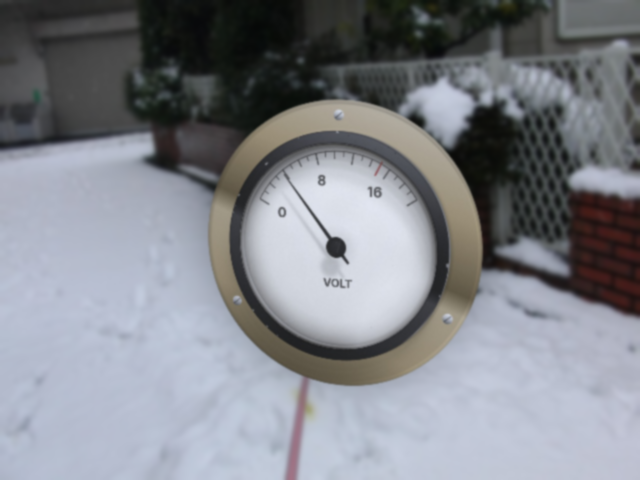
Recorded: 4 V
